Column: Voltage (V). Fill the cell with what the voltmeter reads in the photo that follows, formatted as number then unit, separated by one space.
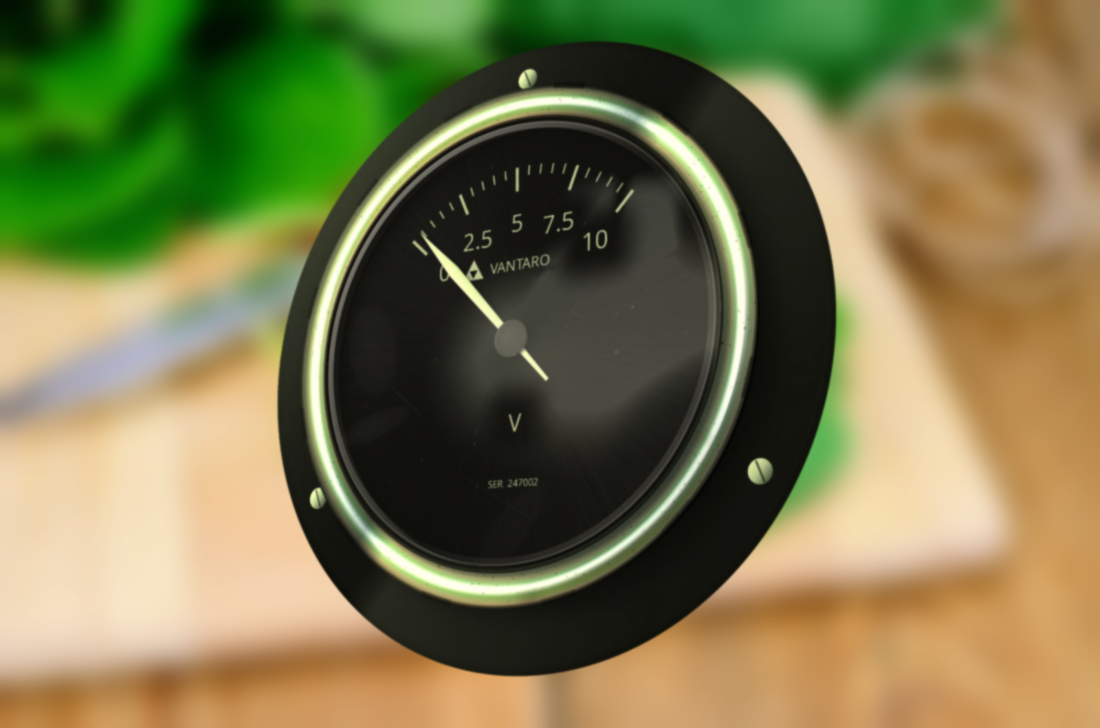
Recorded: 0.5 V
